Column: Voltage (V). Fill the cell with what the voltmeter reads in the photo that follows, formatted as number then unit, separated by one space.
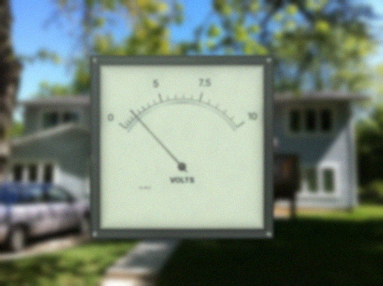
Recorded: 2.5 V
